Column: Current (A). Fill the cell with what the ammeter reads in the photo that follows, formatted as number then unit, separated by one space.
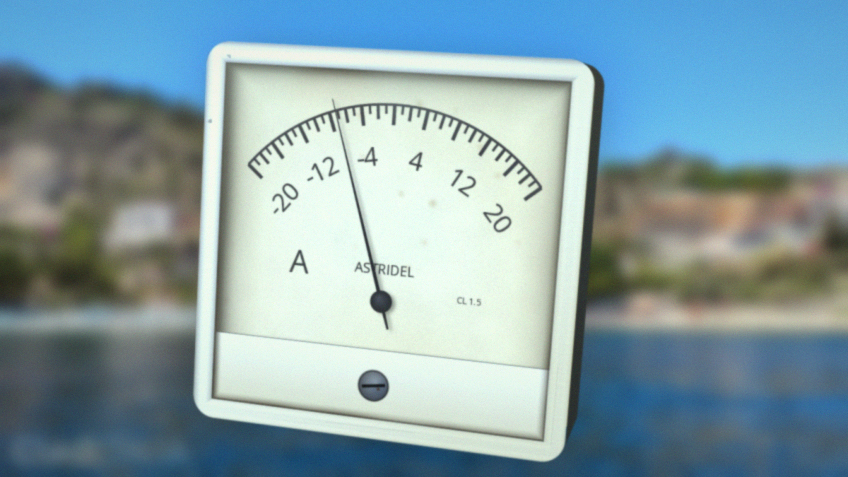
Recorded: -7 A
